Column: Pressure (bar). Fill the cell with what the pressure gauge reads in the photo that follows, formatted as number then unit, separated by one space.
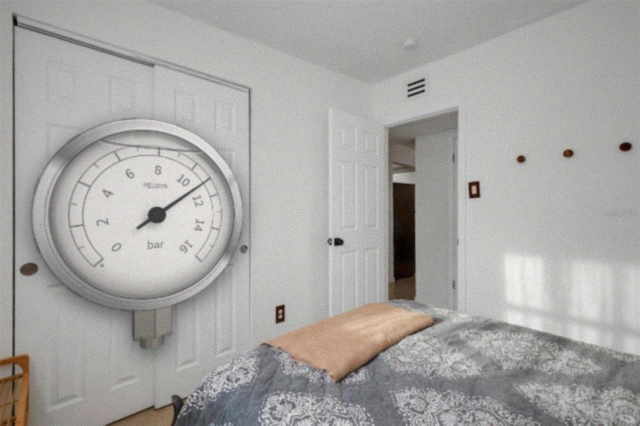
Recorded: 11 bar
